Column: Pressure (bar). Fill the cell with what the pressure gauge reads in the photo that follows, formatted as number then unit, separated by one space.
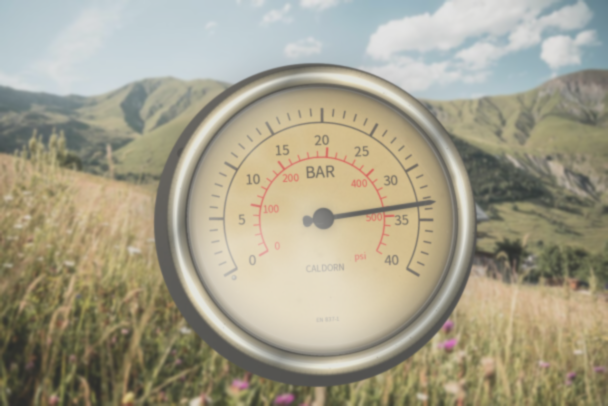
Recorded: 33.5 bar
